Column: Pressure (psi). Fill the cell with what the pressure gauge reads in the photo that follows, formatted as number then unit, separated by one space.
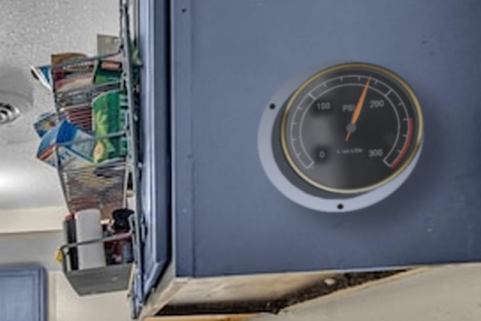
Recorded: 170 psi
